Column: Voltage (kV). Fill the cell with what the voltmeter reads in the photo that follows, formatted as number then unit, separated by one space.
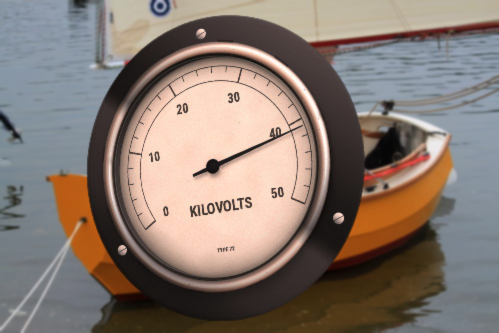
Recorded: 41 kV
